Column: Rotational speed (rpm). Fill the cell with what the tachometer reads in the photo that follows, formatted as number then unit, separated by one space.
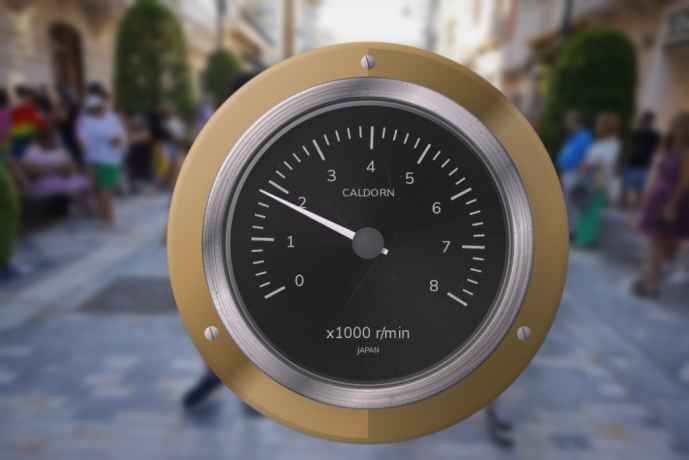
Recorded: 1800 rpm
